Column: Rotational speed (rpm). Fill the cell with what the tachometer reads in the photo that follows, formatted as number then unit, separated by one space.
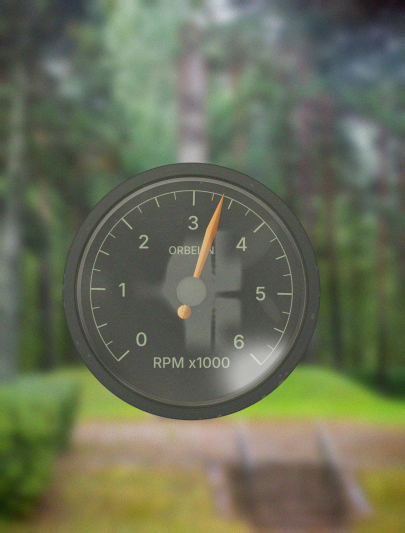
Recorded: 3375 rpm
